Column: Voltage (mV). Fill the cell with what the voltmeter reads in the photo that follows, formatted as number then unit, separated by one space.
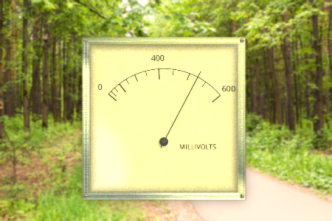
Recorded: 525 mV
